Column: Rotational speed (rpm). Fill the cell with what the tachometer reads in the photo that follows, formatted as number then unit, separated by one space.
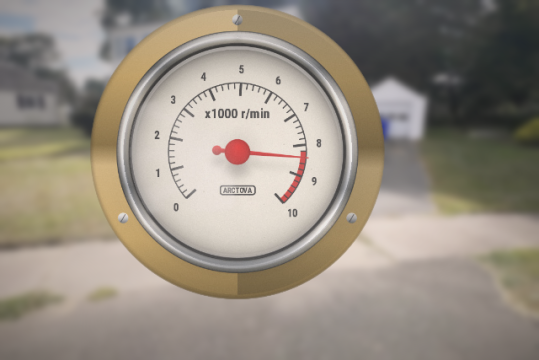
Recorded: 8400 rpm
